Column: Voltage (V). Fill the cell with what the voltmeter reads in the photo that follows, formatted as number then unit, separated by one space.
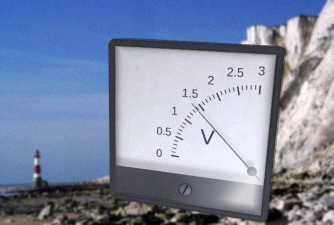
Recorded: 1.4 V
